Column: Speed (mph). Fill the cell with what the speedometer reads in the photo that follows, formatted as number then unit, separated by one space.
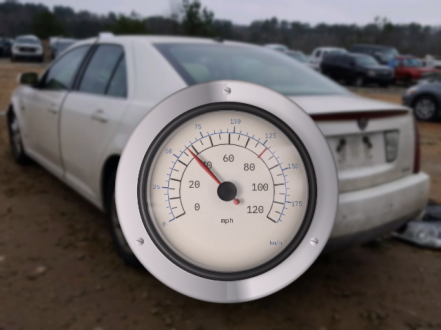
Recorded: 37.5 mph
